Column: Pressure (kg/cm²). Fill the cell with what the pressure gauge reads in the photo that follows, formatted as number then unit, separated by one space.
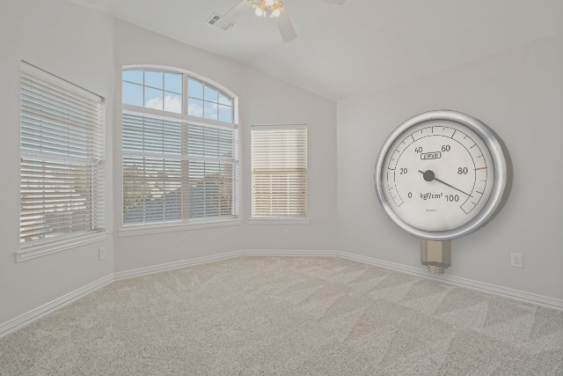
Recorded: 92.5 kg/cm²
